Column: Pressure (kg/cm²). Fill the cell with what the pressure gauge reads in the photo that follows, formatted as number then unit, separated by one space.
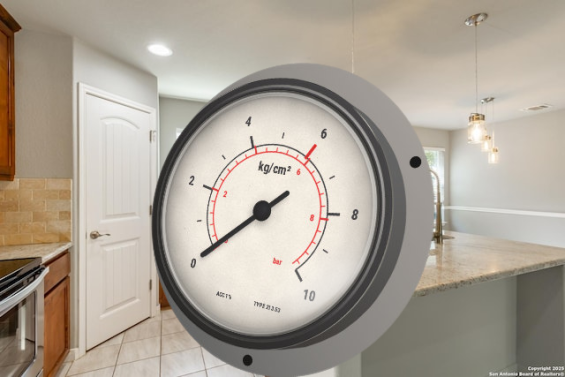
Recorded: 0 kg/cm²
